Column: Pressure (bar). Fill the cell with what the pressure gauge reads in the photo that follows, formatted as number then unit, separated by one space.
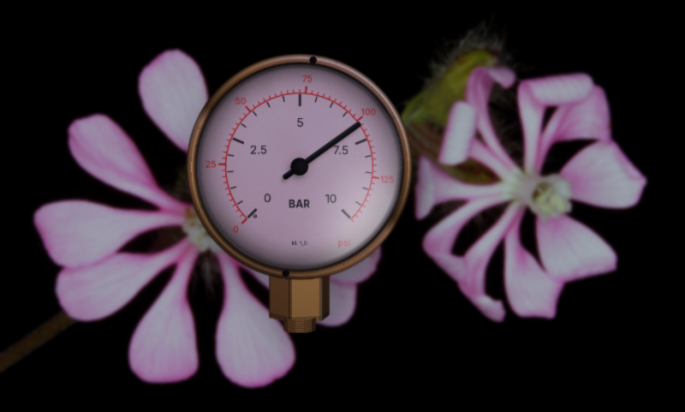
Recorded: 7 bar
